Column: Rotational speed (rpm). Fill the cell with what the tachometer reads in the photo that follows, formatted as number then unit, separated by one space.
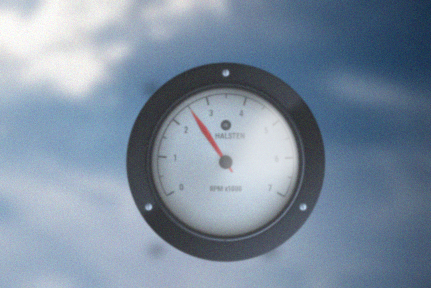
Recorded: 2500 rpm
